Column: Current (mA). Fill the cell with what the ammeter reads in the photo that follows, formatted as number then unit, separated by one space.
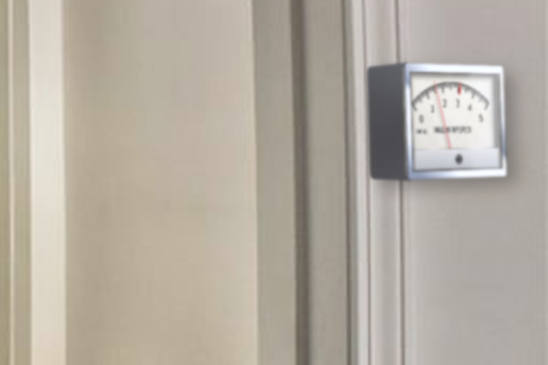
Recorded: 1.5 mA
